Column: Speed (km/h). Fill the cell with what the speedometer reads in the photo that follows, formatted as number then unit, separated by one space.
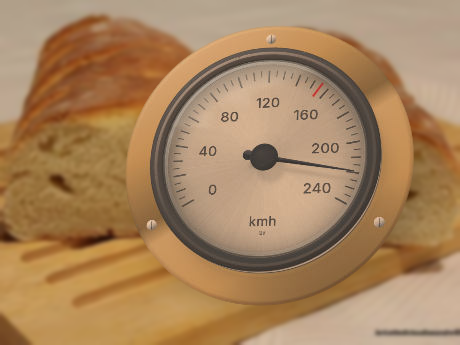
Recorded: 220 km/h
